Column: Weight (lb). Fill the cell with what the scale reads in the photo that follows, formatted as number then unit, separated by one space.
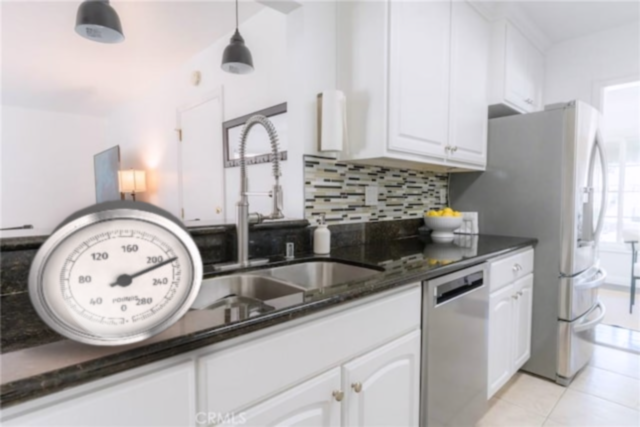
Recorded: 210 lb
